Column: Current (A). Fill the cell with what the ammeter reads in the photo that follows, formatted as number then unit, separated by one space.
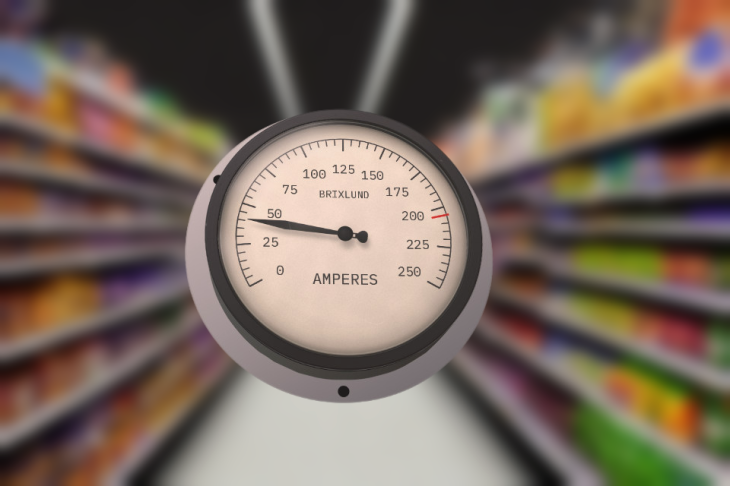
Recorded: 40 A
